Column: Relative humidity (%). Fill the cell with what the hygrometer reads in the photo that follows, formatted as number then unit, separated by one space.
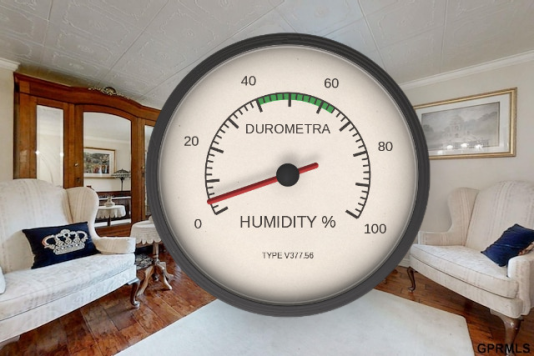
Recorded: 4 %
